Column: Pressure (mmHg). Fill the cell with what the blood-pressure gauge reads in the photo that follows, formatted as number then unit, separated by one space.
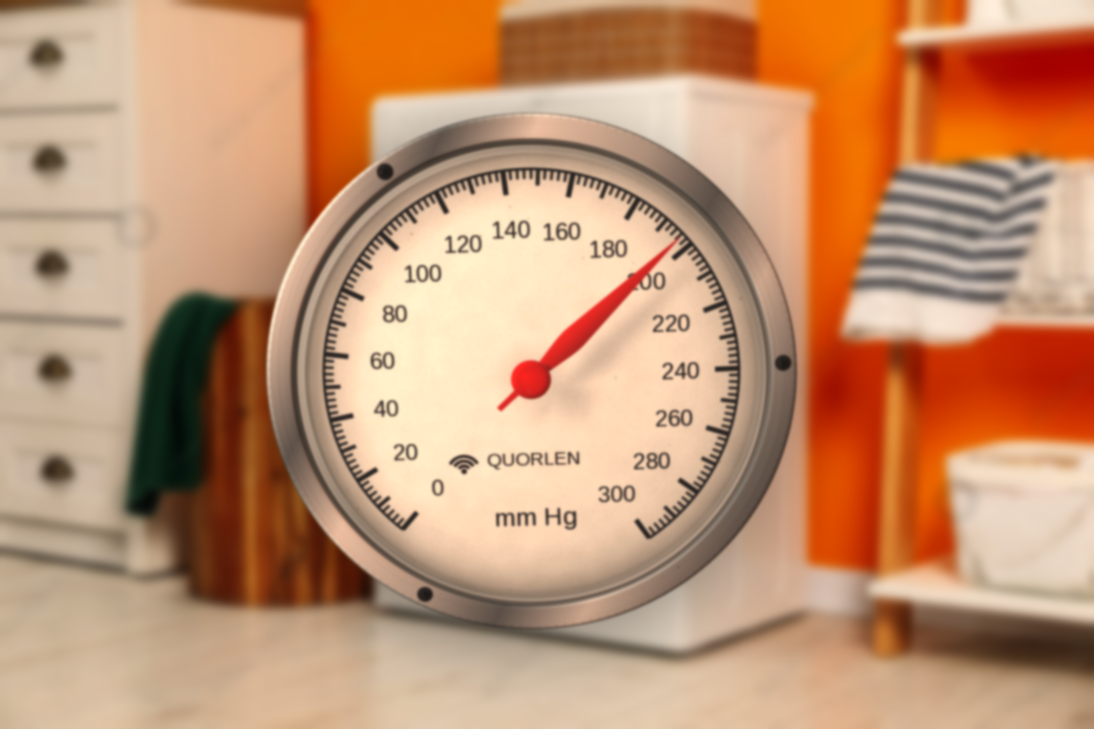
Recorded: 196 mmHg
